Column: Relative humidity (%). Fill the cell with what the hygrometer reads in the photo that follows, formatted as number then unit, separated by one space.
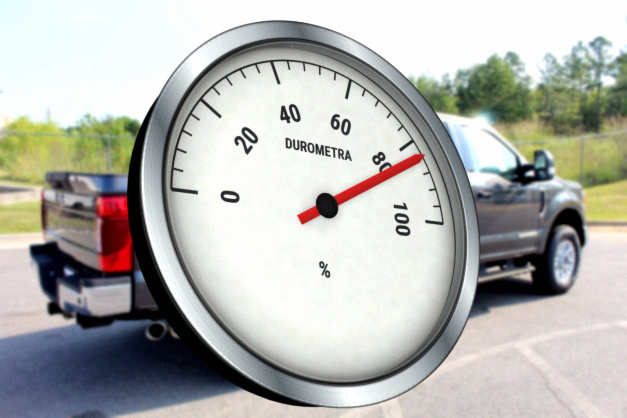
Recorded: 84 %
